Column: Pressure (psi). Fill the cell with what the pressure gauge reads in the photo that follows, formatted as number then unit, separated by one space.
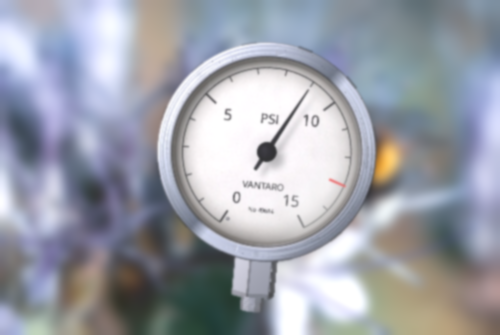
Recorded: 9 psi
